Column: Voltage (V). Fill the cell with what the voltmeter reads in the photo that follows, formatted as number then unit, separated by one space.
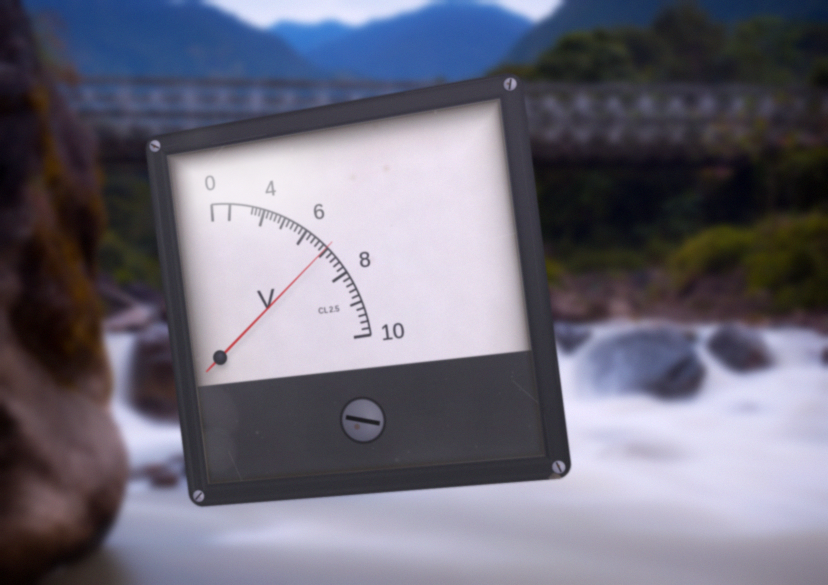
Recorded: 7 V
